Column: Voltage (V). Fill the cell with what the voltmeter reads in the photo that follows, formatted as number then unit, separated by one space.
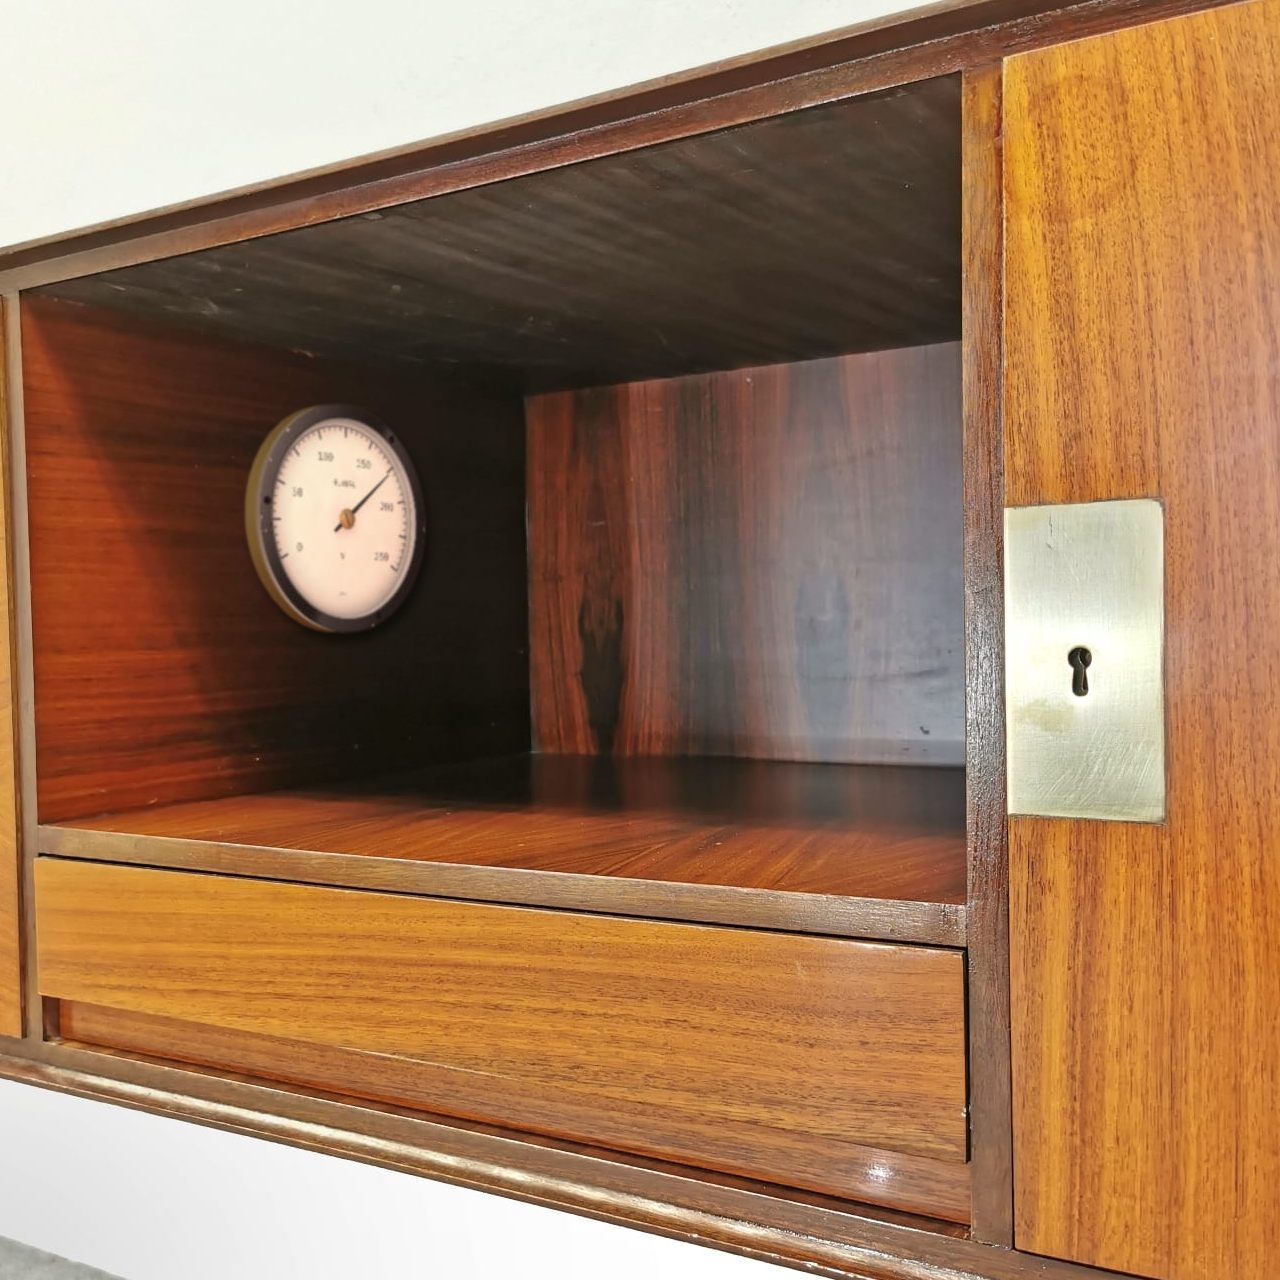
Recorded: 175 V
